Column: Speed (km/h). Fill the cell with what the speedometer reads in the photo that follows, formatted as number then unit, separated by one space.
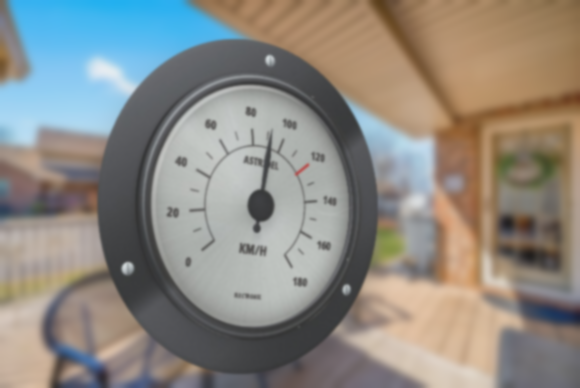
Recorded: 90 km/h
